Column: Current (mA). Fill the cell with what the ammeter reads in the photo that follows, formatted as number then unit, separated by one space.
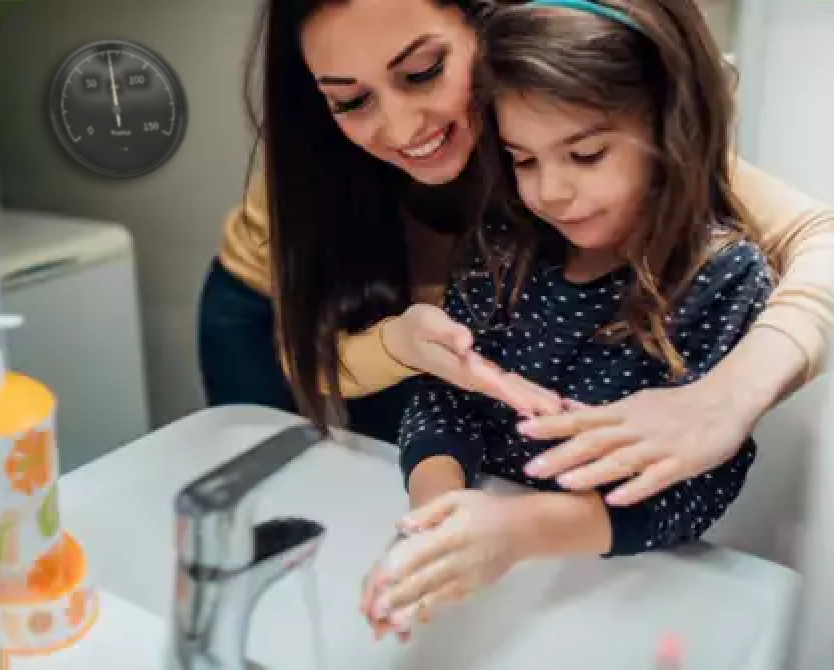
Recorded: 75 mA
